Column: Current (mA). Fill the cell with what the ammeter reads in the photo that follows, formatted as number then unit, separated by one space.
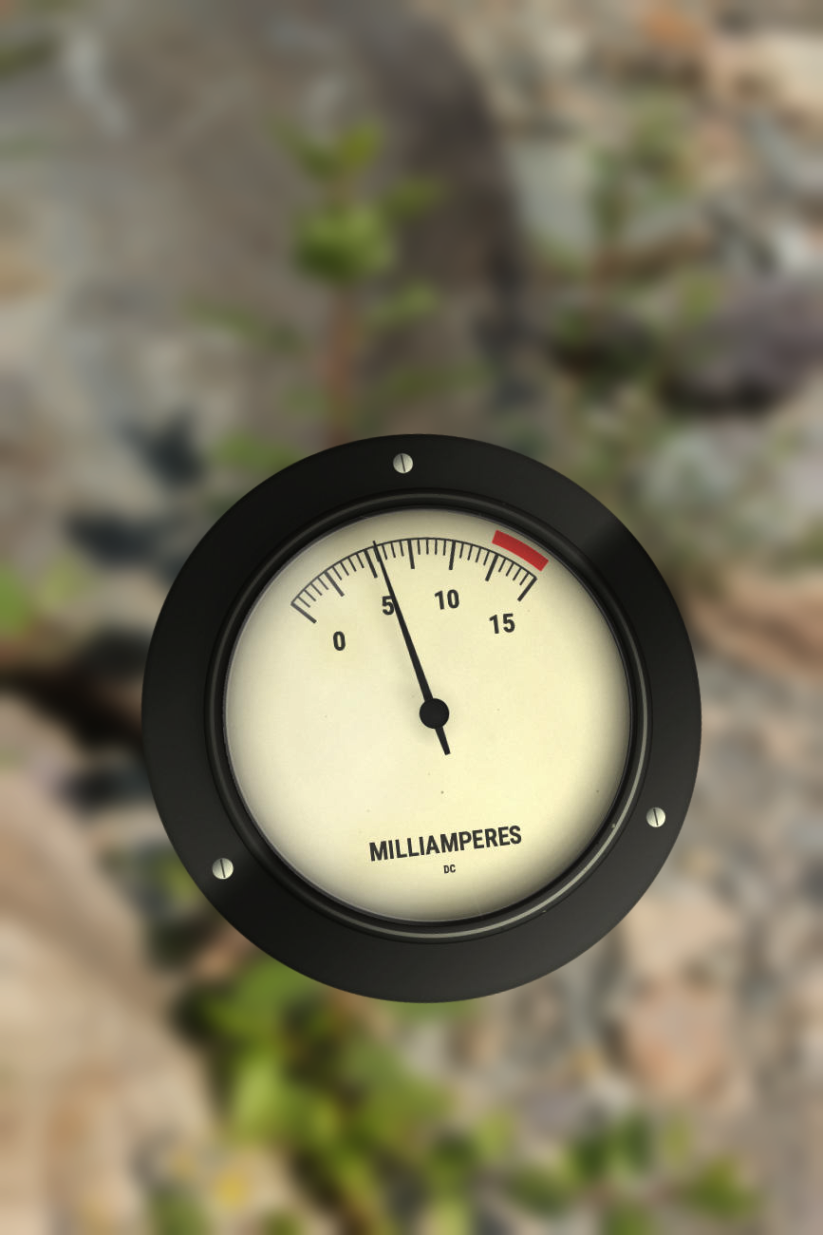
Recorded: 5.5 mA
